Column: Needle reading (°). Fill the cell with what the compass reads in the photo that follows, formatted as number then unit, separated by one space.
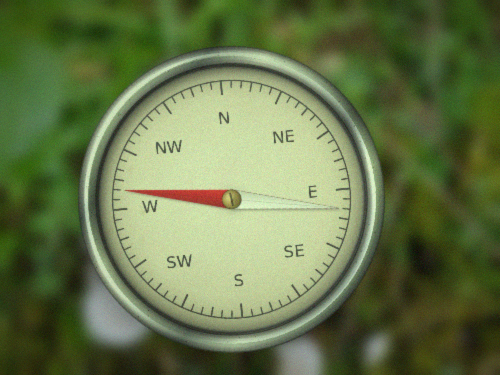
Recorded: 280 °
